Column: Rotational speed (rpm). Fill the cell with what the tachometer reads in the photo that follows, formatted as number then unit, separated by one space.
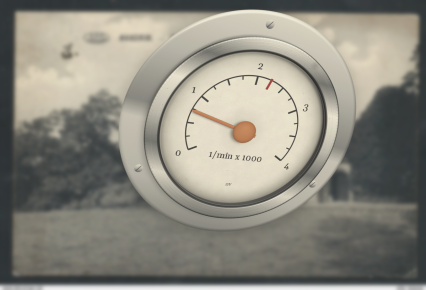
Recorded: 750 rpm
